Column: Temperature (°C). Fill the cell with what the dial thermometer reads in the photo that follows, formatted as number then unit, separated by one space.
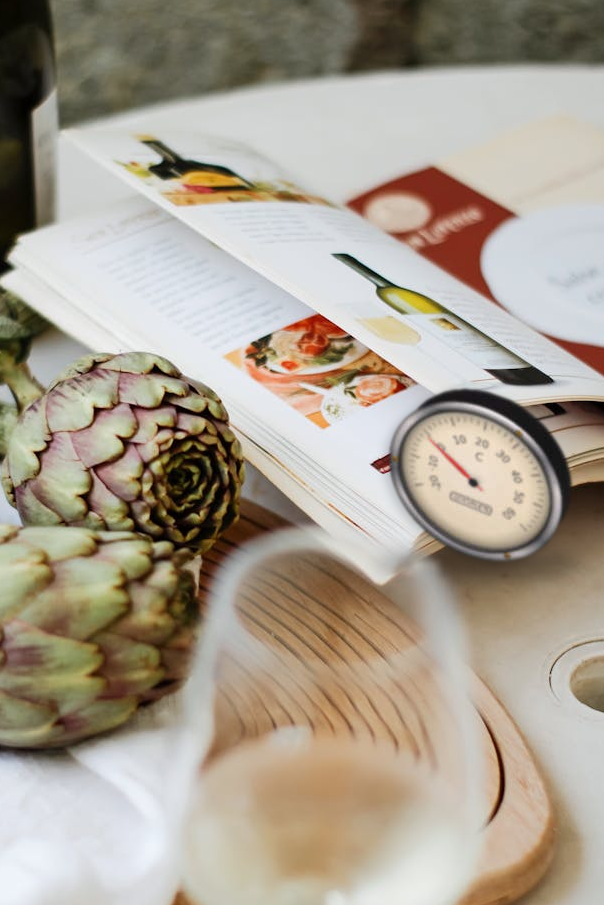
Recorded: 0 °C
